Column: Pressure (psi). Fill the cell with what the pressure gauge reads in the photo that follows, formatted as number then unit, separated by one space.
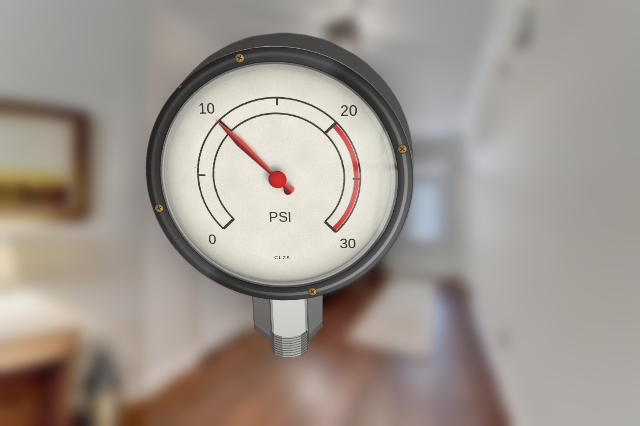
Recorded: 10 psi
